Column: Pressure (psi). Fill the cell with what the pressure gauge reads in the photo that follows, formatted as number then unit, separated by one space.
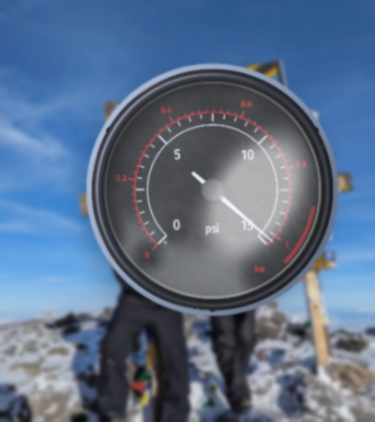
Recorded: 14.75 psi
